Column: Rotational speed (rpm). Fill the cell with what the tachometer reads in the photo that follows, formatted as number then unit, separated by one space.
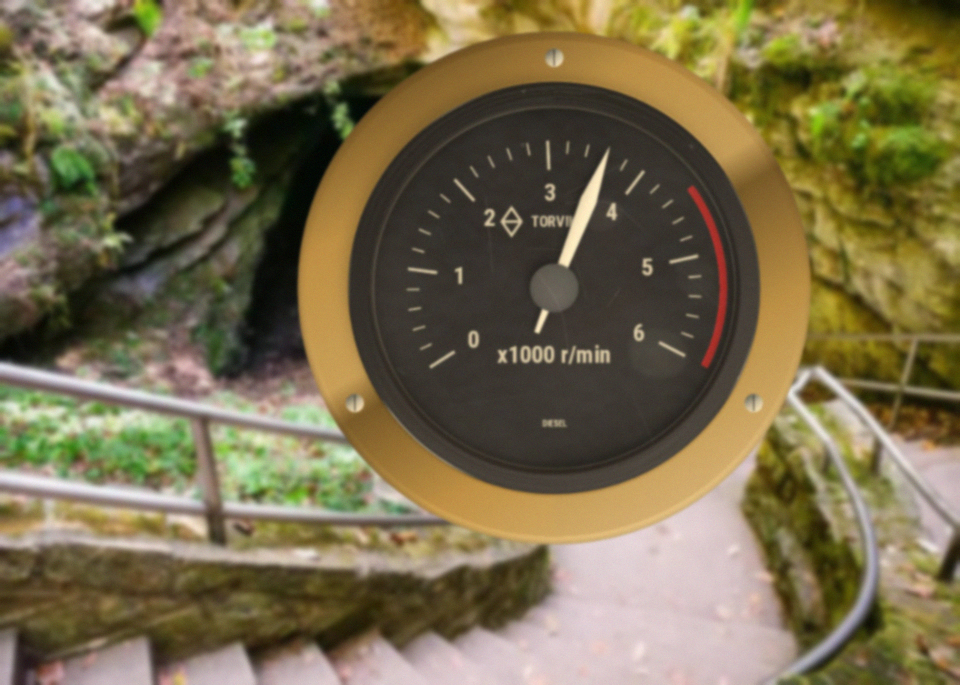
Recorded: 3600 rpm
